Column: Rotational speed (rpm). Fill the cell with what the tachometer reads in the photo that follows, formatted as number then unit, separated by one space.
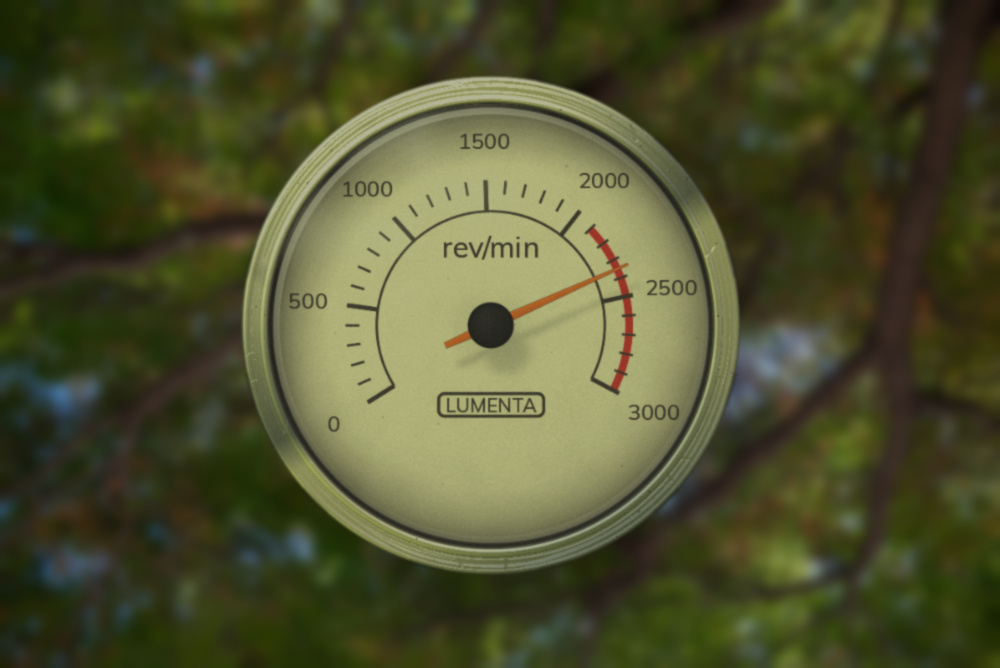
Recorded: 2350 rpm
